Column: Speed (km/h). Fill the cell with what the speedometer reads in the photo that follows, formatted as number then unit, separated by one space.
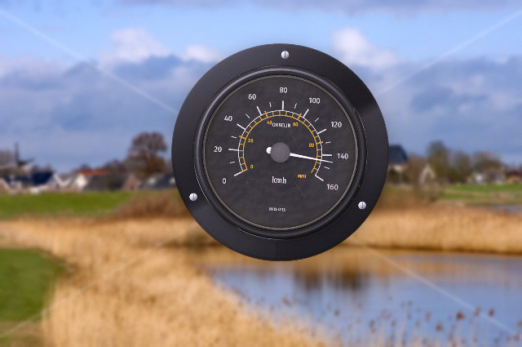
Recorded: 145 km/h
